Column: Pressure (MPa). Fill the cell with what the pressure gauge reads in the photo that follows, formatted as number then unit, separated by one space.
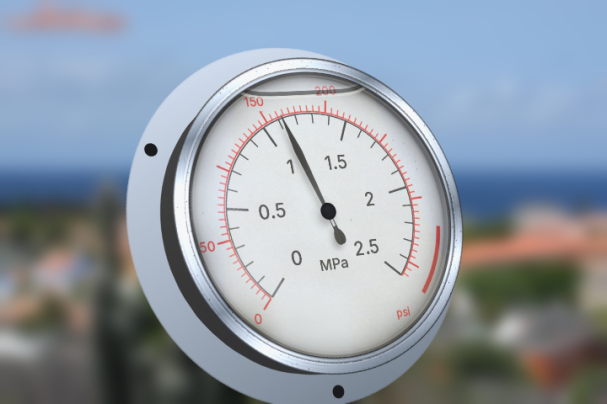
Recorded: 1.1 MPa
